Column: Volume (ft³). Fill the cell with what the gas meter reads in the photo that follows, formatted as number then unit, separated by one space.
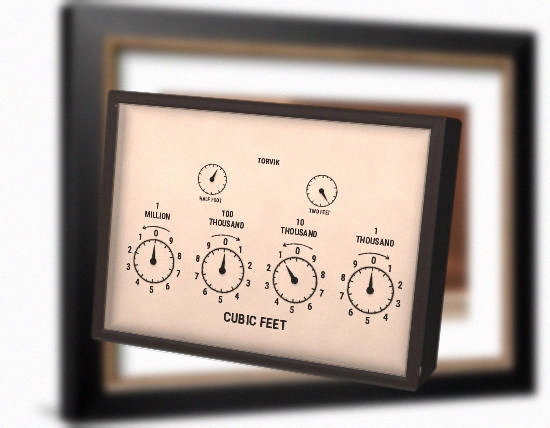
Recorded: 1000 ft³
